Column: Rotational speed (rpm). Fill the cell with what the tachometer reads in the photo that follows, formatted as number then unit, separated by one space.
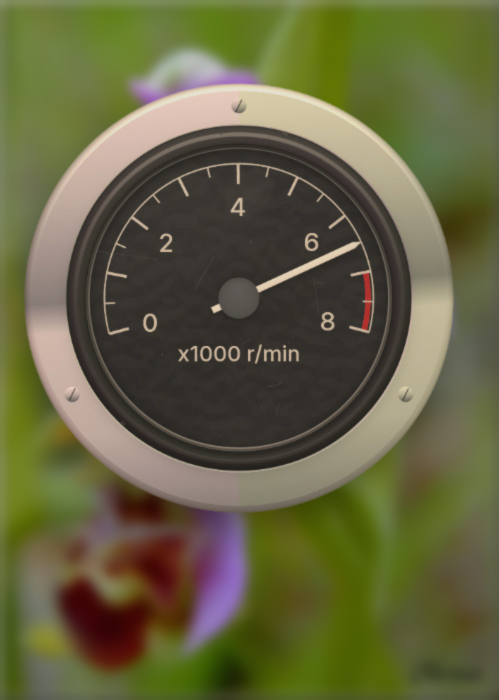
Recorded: 6500 rpm
